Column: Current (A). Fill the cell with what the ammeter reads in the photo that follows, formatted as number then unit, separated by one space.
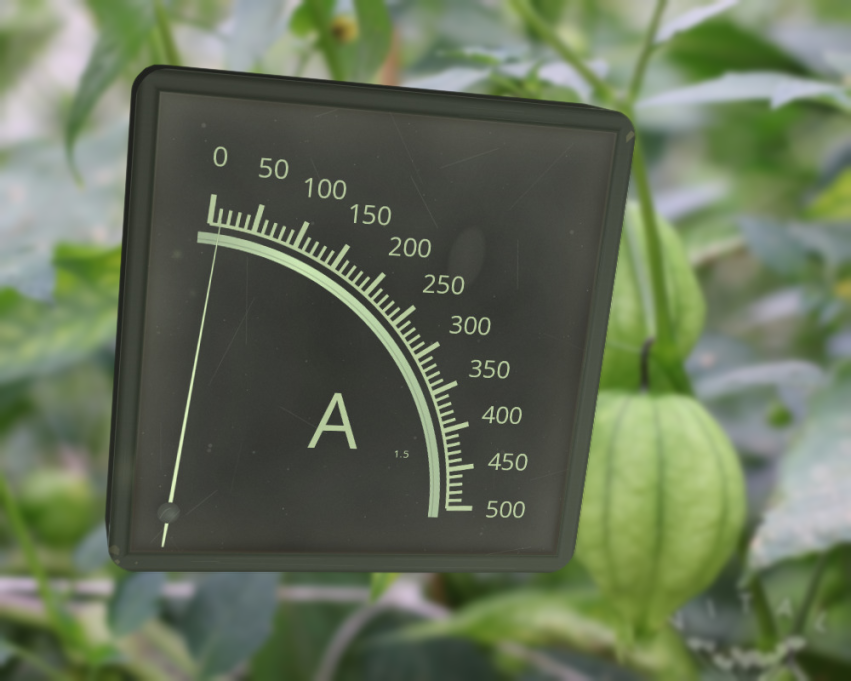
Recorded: 10 A
